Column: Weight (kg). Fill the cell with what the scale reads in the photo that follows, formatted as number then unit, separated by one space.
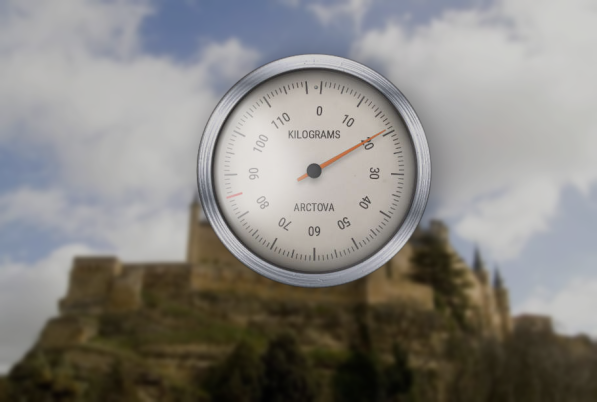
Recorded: 19 kg
